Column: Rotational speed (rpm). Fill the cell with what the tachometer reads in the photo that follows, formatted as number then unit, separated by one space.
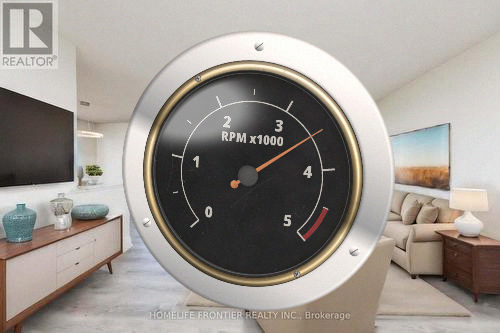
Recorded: 3500 rpm
